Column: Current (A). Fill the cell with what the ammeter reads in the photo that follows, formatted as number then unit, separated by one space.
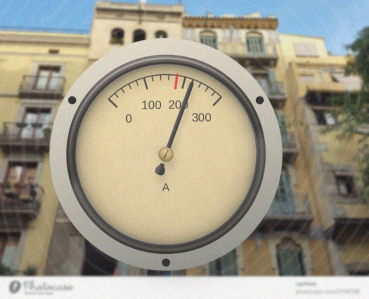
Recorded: 220 A
